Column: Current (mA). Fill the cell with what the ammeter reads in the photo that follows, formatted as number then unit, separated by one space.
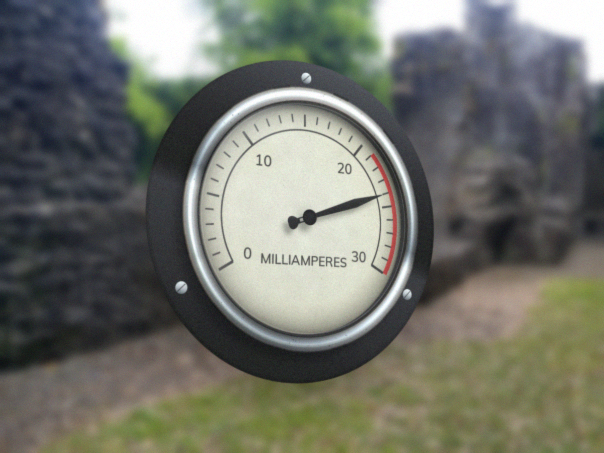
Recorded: 24 mA
